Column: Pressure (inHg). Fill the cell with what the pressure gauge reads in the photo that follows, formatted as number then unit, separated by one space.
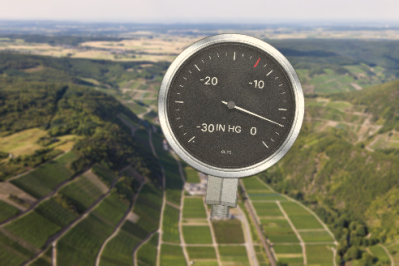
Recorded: -3 inHg
